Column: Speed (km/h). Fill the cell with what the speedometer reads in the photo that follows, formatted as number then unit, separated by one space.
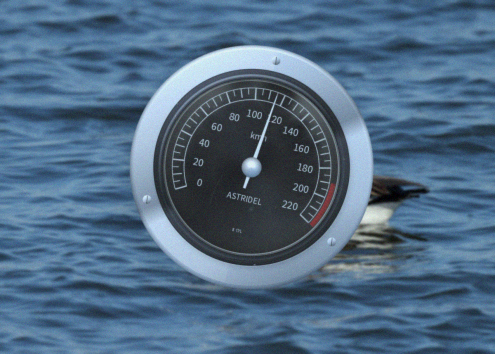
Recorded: 115 km/h
